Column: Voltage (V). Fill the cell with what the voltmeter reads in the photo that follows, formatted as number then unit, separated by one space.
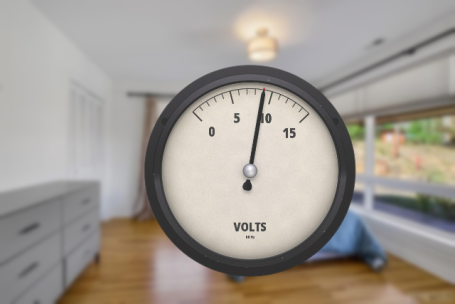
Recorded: 9 V
